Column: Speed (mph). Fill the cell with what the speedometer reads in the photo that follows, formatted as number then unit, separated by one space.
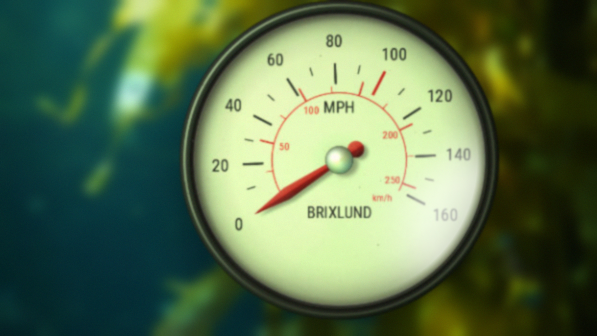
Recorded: 0 mph
